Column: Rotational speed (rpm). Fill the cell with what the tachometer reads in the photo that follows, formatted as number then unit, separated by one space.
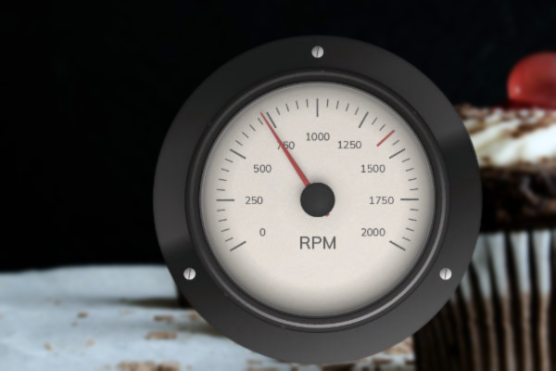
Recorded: 725 rpm
